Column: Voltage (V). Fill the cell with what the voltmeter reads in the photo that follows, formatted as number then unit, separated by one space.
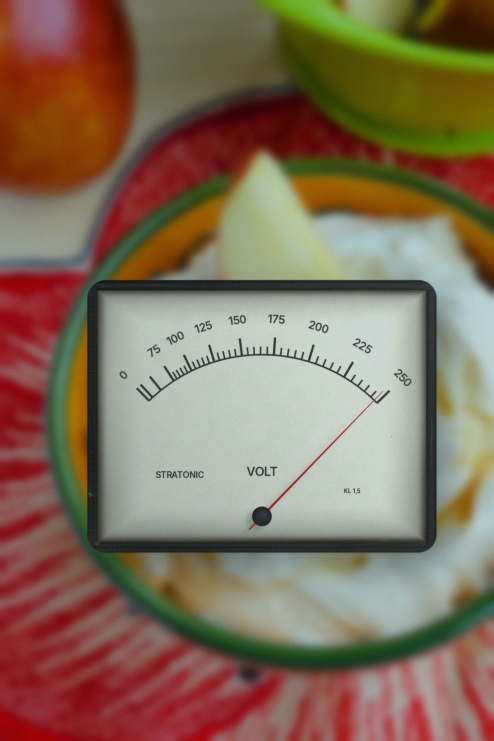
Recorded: 247.5 V
